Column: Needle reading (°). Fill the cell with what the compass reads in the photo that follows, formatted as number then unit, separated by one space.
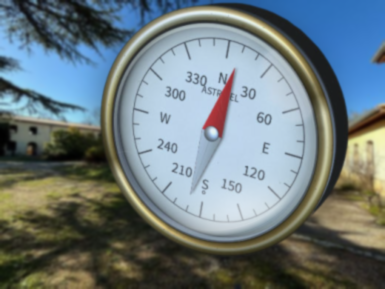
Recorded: 10 °
